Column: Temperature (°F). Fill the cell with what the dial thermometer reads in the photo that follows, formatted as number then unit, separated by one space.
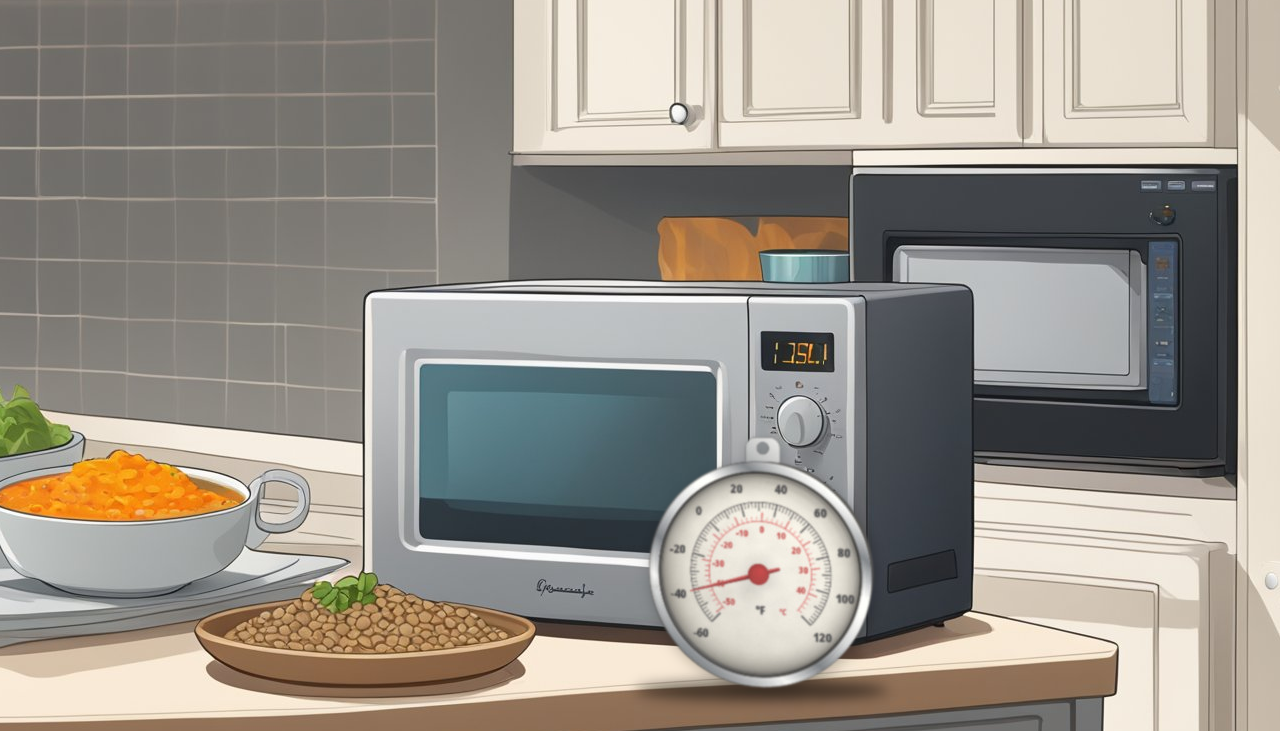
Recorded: -40 °F
